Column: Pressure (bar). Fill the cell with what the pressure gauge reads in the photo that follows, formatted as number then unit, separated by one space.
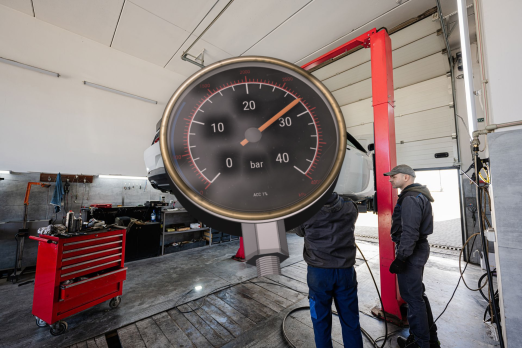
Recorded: 28 bar
